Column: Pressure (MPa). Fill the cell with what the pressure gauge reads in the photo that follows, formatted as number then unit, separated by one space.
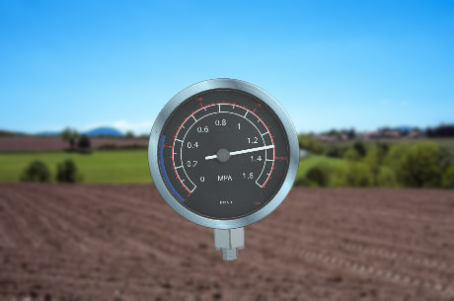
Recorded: 1.3 MPa
